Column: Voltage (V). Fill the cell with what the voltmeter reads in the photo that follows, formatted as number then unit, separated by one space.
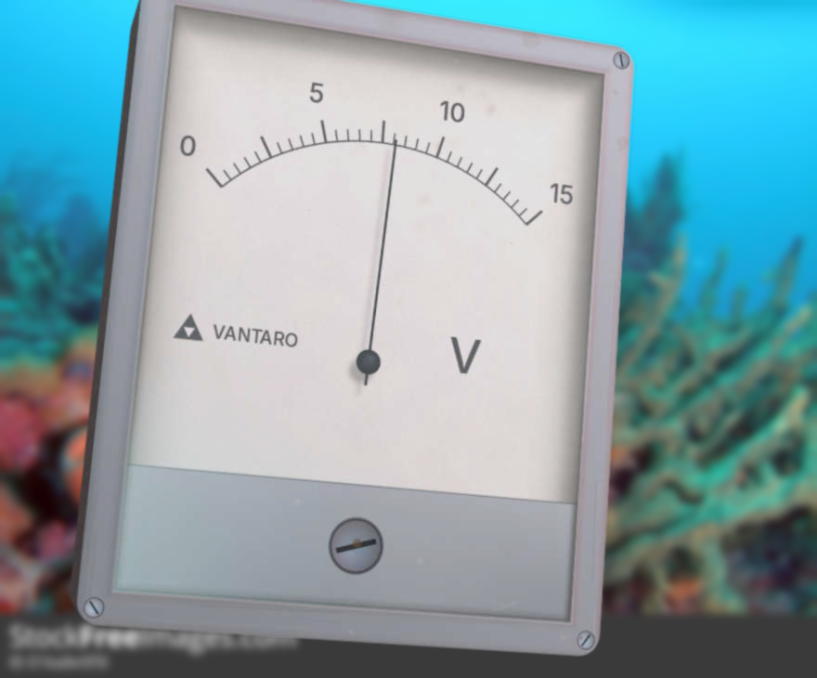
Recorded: 8 V
